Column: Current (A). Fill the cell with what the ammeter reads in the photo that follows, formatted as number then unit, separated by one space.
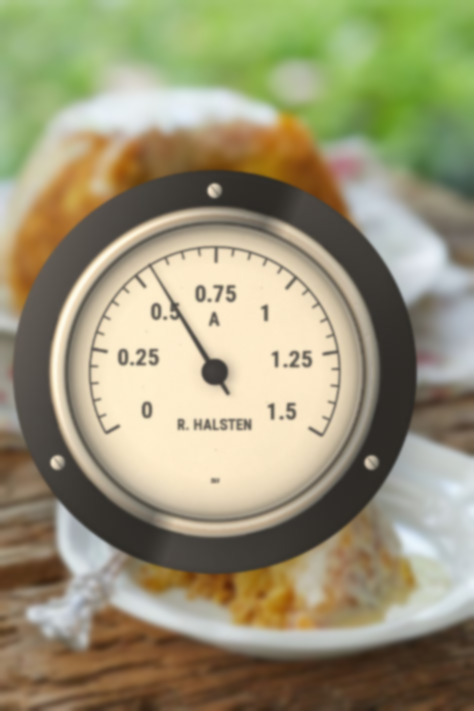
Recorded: 0.55 A
